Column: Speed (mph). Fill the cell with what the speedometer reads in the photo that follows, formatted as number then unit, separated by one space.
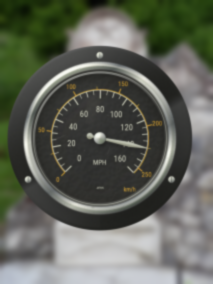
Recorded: 140 mph
